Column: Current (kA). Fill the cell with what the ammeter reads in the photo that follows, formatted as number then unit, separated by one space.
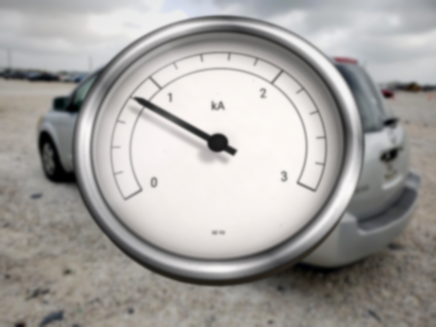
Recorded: 0.8 kA
